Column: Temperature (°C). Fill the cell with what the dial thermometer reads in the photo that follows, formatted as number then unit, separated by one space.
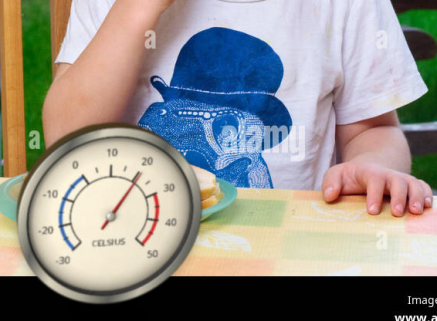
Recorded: 20 °C
